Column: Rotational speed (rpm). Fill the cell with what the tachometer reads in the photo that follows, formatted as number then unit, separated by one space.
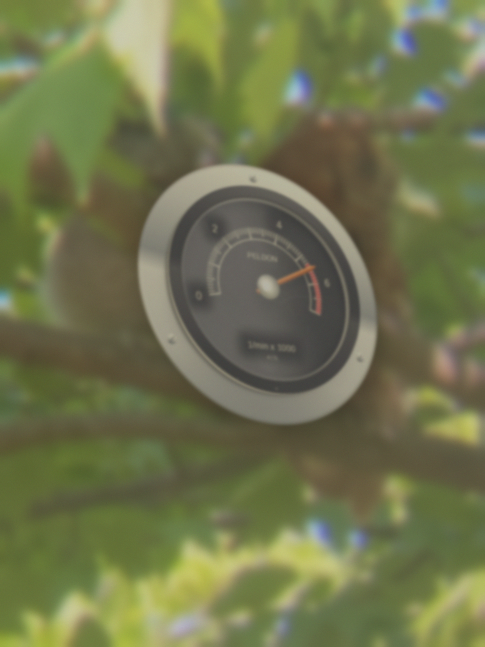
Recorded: 5500 rpm
